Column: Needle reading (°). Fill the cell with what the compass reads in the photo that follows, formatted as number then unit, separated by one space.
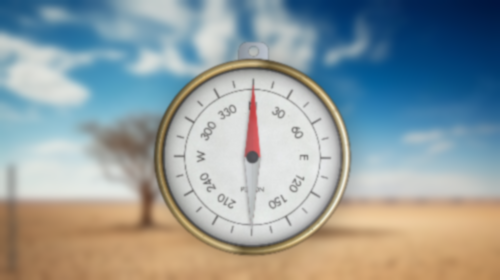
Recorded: 0 °
